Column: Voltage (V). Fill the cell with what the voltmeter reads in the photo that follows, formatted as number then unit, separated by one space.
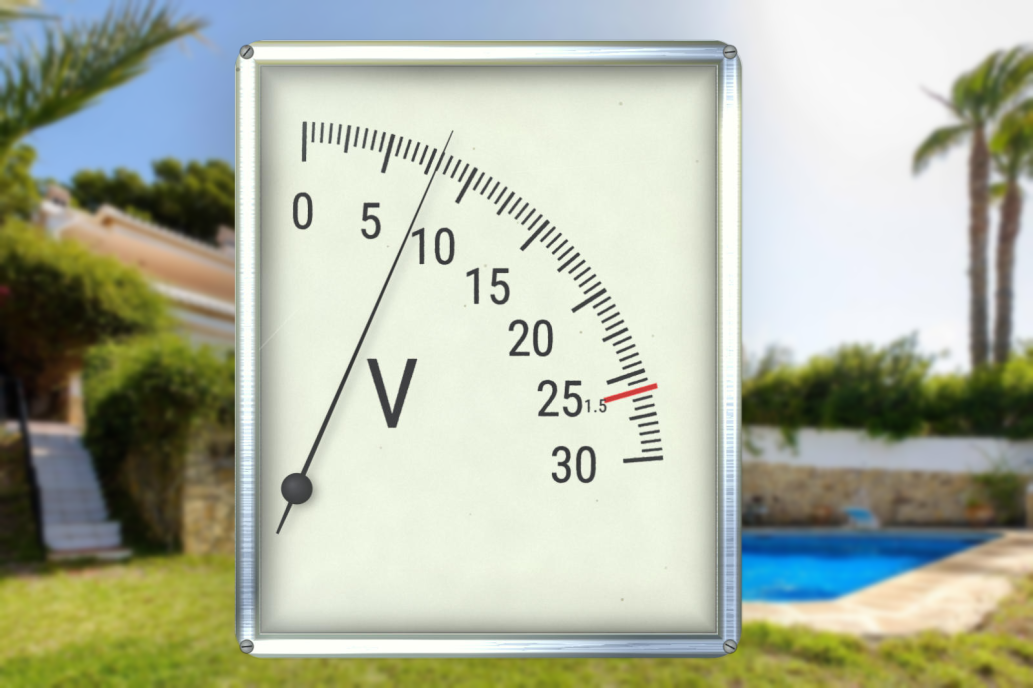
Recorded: 8 V
